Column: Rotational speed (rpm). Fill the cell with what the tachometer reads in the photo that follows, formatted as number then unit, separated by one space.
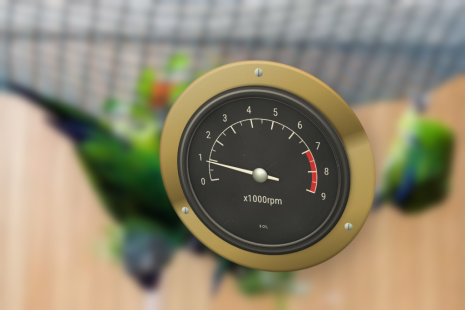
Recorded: 1000 rpm
